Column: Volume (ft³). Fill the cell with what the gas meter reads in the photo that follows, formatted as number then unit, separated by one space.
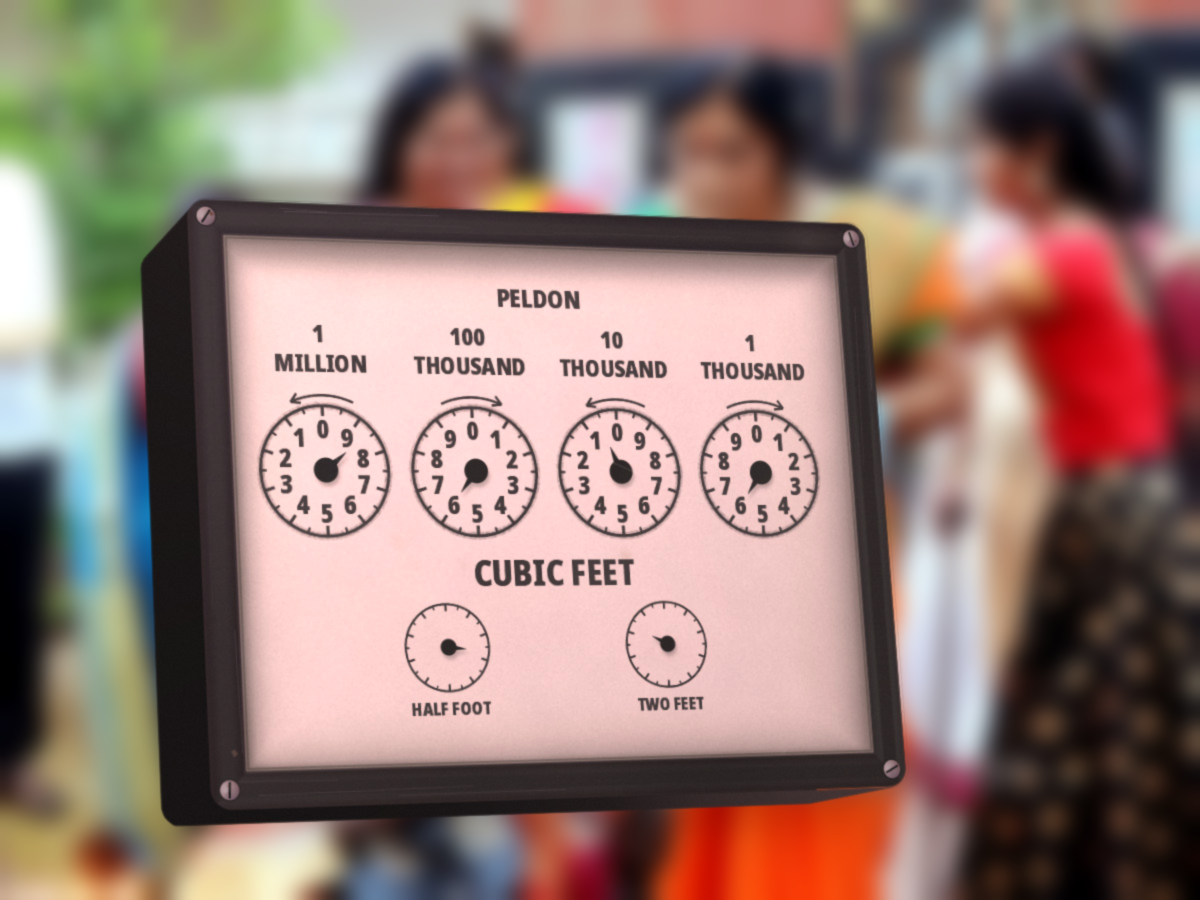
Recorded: 860600 ft³
